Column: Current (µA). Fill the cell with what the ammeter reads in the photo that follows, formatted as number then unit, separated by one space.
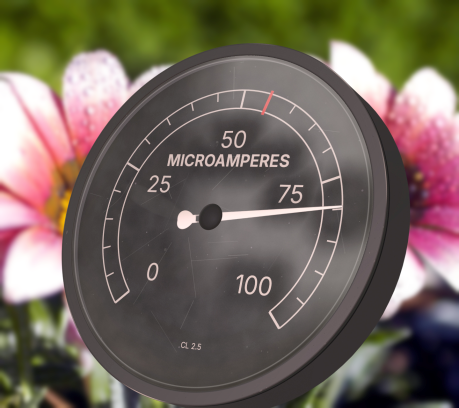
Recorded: 80 µA
